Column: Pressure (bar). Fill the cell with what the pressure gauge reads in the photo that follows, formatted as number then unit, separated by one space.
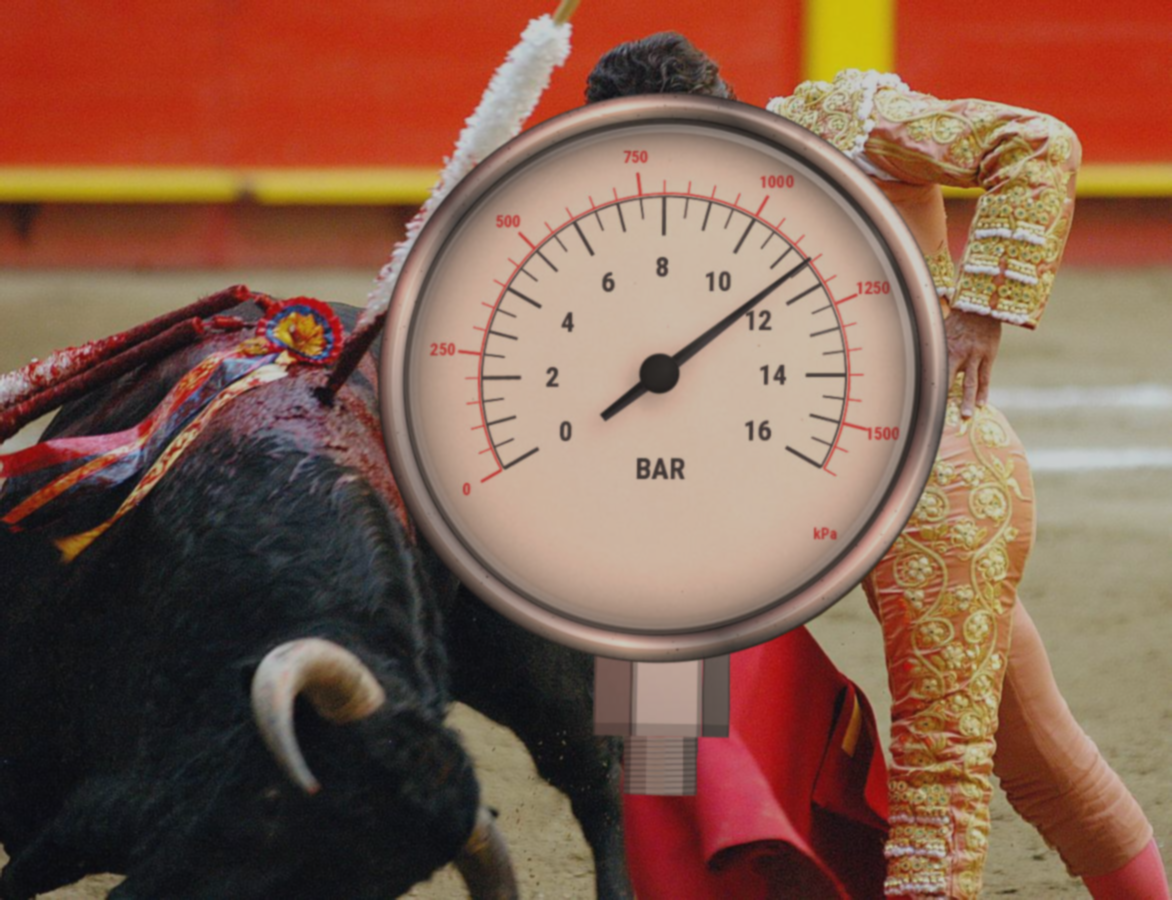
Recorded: 11.5 bar
